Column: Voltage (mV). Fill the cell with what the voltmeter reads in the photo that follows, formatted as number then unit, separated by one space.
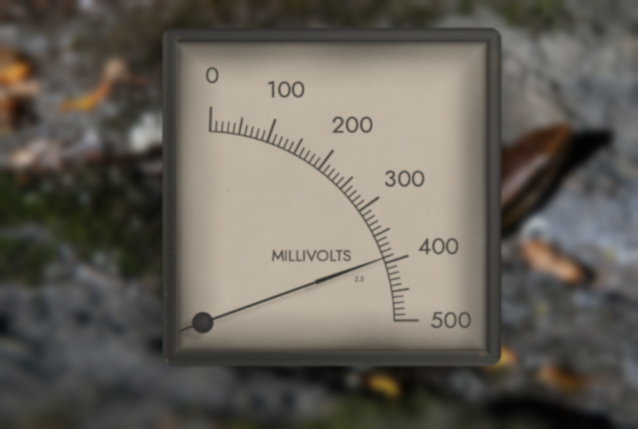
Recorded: 390 mV
